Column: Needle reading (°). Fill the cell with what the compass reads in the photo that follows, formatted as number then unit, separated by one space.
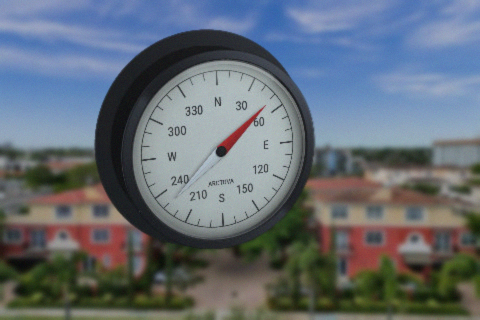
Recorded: 50 °
